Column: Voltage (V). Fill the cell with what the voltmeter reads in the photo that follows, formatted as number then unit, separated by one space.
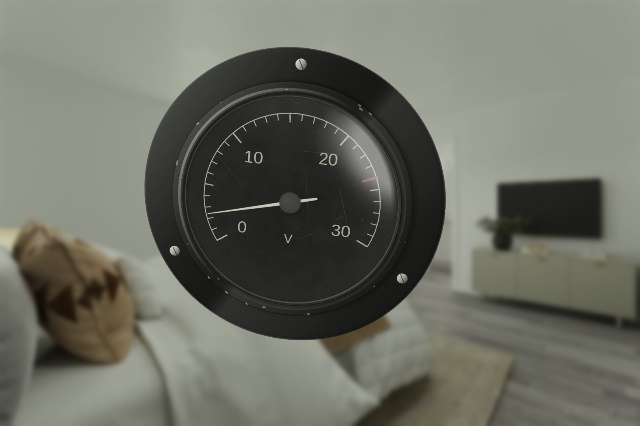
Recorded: 2.5 V
